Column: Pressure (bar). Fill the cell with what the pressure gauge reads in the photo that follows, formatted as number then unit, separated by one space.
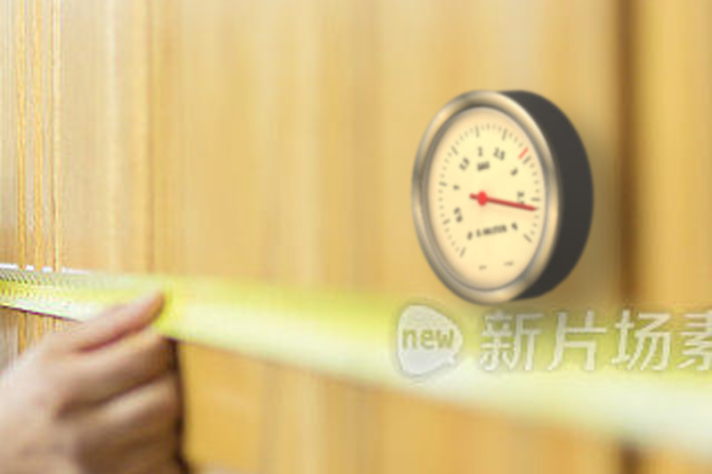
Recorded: 3.6 bar
